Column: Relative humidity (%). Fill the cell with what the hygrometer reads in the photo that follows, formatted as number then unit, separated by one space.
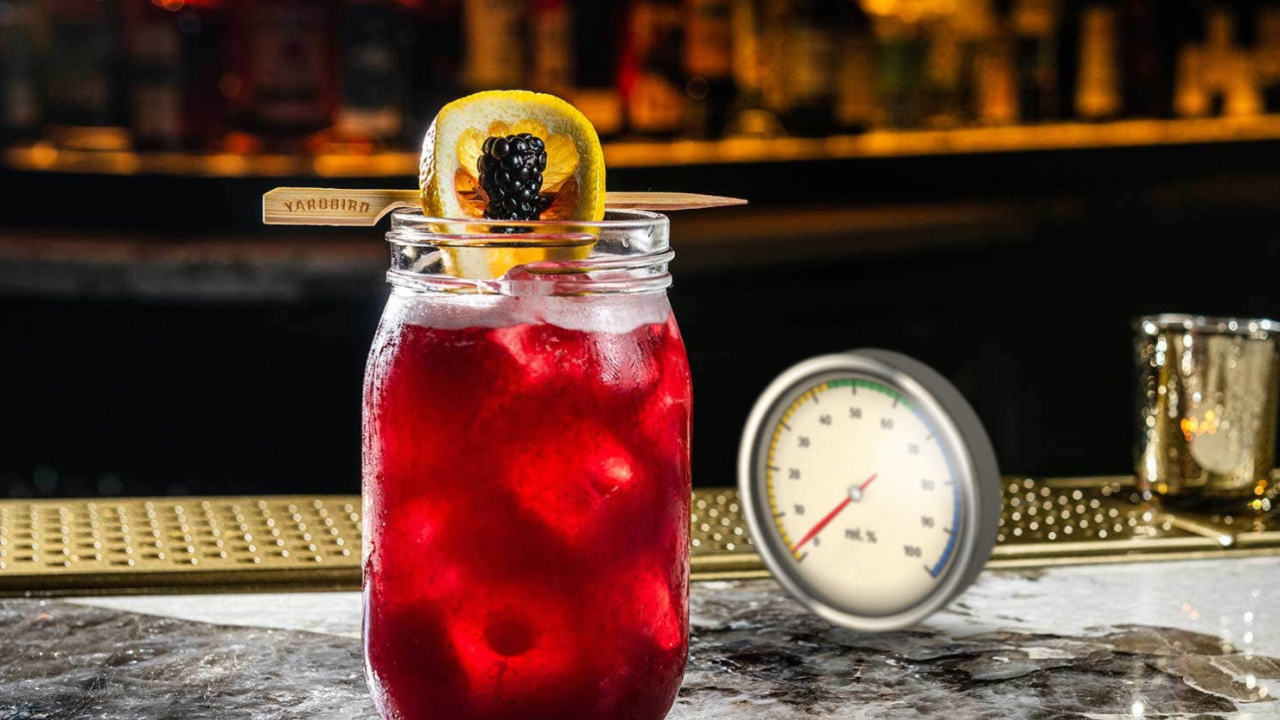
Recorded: 2 %
